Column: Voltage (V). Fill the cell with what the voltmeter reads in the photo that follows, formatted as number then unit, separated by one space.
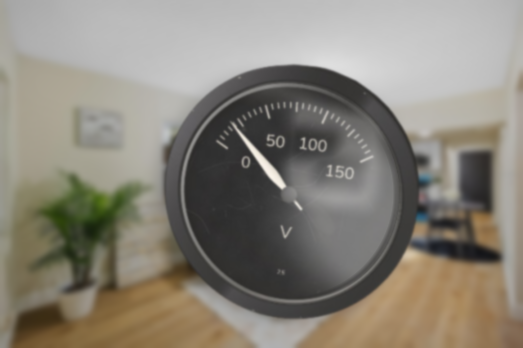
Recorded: 20 V
